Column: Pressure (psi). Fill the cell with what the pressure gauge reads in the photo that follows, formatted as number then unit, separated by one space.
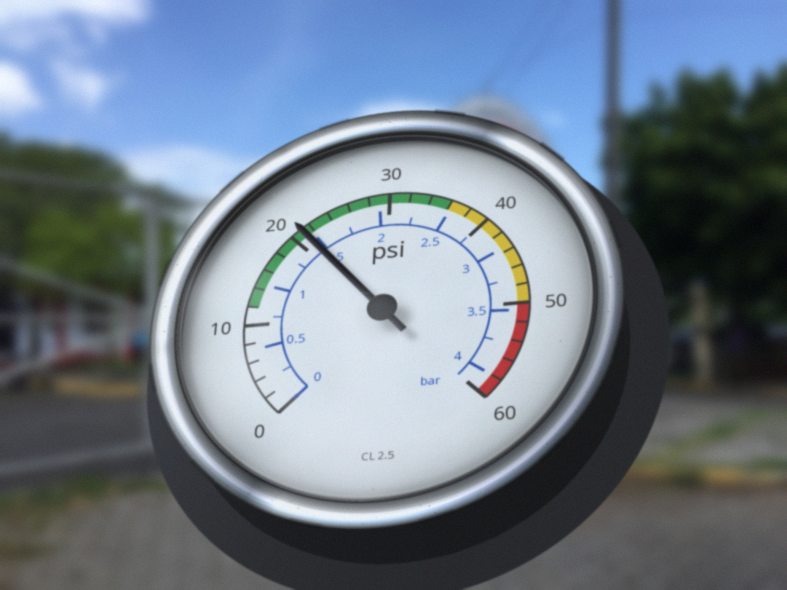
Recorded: 21 psi
